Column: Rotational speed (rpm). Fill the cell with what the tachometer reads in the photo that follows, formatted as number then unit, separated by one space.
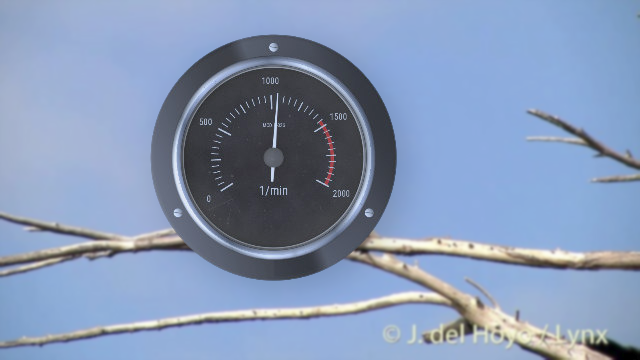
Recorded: 1050 rpm
